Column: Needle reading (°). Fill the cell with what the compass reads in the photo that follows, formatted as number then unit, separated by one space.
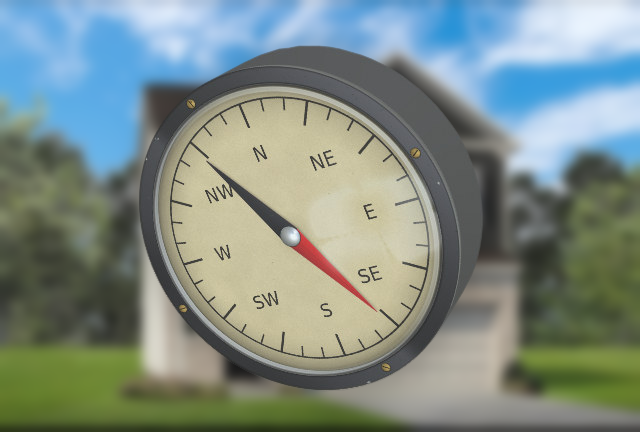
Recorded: 150 °
